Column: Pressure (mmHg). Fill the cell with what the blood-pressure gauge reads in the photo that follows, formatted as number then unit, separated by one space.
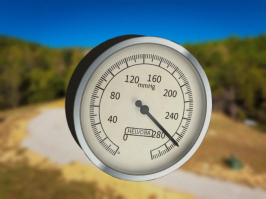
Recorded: 270 mmHg
